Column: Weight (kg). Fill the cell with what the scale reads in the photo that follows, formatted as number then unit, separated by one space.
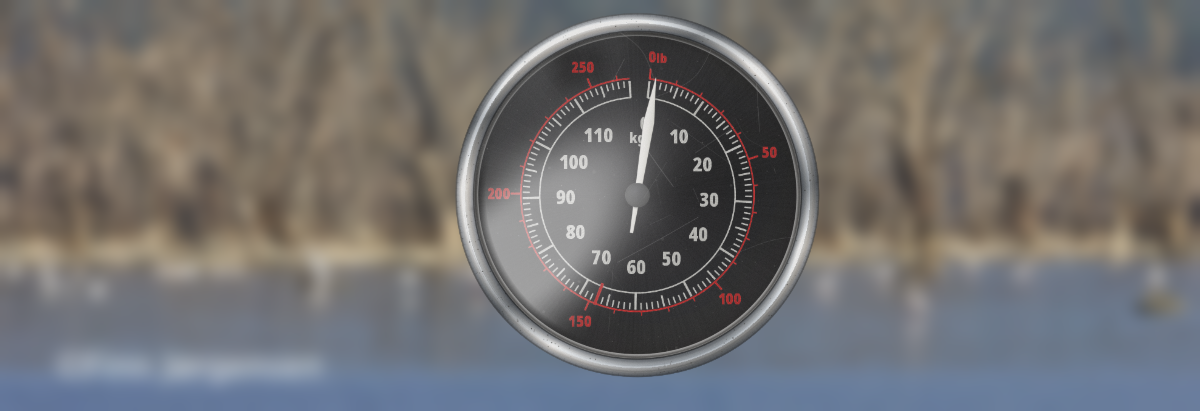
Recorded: 1 kg
